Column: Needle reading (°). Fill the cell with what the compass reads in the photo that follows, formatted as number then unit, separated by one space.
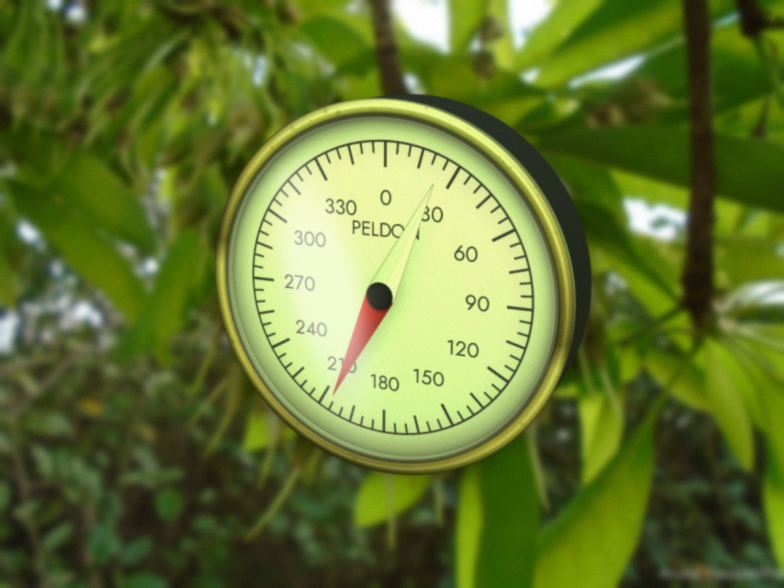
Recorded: 205 °
